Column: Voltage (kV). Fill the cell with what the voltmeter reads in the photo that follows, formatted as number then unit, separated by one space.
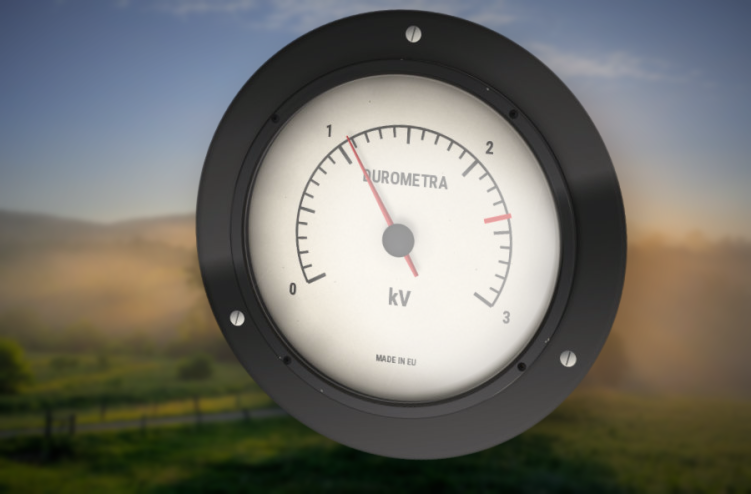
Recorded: 1.1 kV
